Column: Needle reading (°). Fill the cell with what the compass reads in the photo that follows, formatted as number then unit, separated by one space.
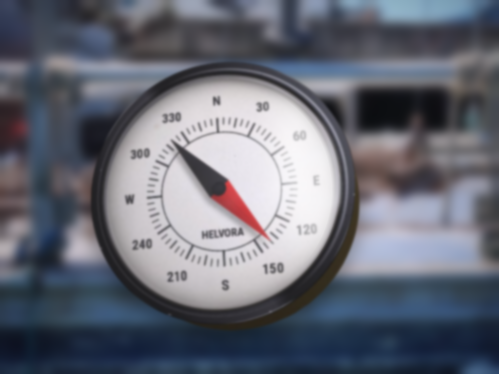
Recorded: 140 °
